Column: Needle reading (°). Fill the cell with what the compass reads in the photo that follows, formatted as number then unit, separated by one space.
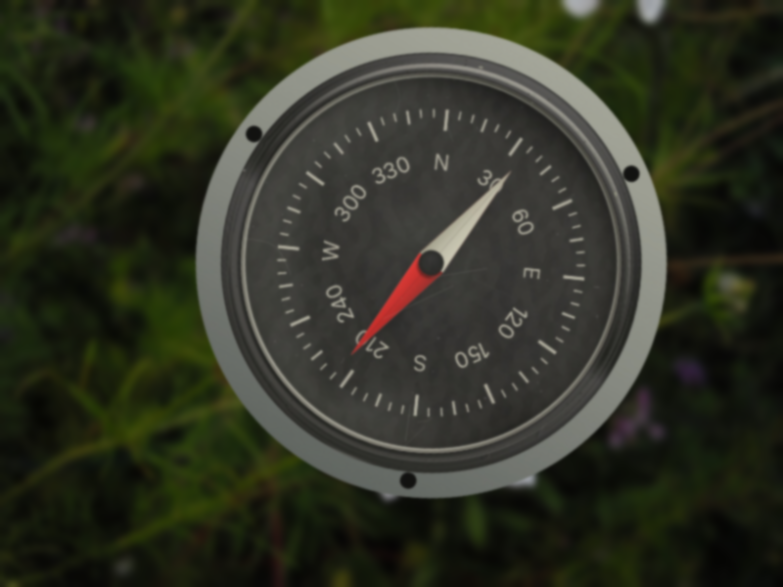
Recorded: 215 °
